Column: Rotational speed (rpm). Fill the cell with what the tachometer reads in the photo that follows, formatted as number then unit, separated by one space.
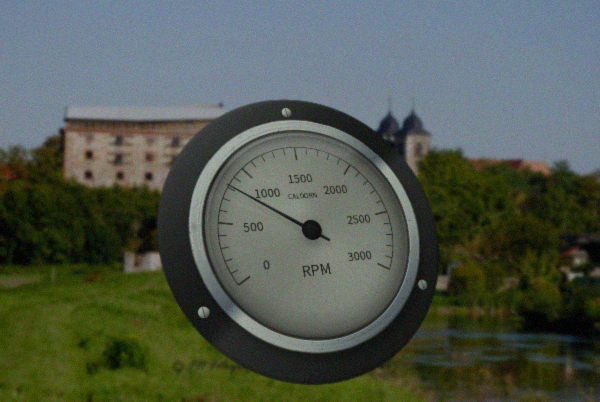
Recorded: 800 rpm
